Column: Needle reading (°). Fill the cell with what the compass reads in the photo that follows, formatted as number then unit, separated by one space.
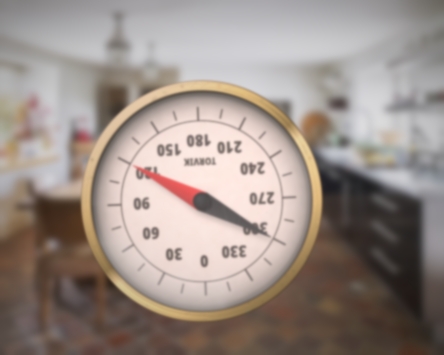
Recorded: 120 °
